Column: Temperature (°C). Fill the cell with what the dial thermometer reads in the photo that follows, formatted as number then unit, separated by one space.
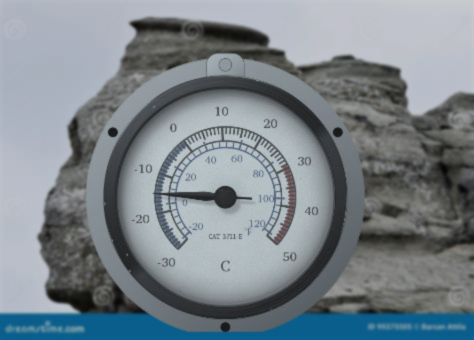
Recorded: -15 °C
